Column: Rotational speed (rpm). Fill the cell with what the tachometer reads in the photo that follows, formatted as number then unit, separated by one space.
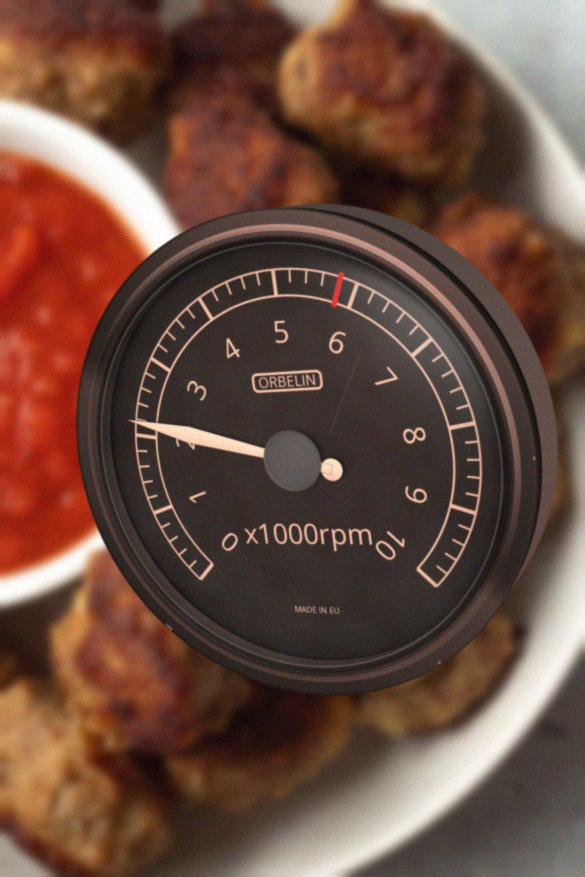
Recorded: 2200 rpm
